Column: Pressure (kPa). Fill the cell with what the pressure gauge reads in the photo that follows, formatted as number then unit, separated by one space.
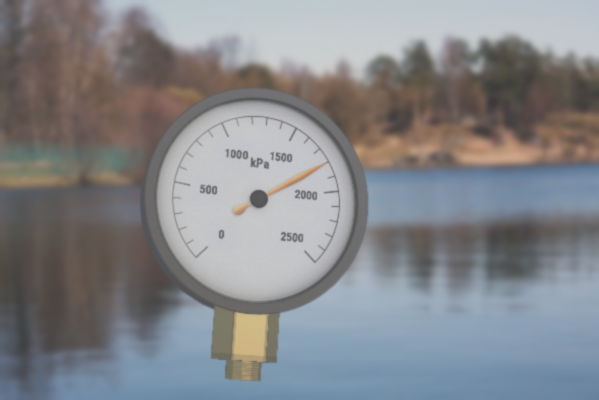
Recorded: 1800 kPa
